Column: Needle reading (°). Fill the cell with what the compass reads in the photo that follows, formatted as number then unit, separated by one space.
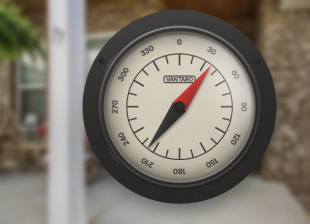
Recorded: 37.5 °
